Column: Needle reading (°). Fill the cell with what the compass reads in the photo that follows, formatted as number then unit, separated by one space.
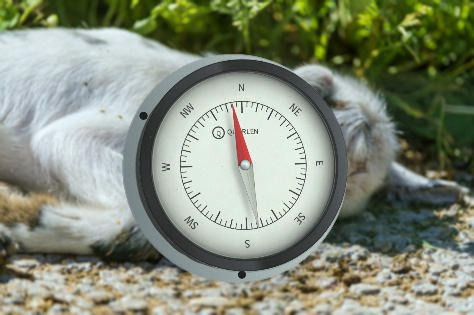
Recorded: 350 °
